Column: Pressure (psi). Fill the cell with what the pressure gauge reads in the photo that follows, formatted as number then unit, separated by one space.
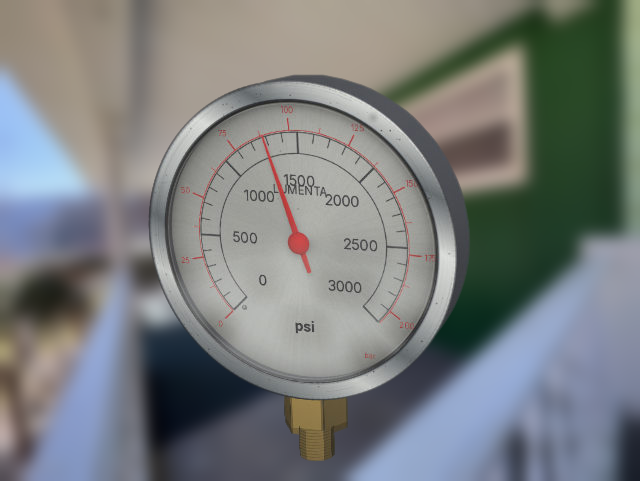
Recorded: 1300 psi
